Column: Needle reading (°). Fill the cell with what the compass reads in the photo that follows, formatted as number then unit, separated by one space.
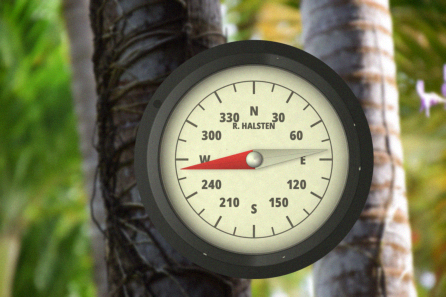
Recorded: 262.5 °
